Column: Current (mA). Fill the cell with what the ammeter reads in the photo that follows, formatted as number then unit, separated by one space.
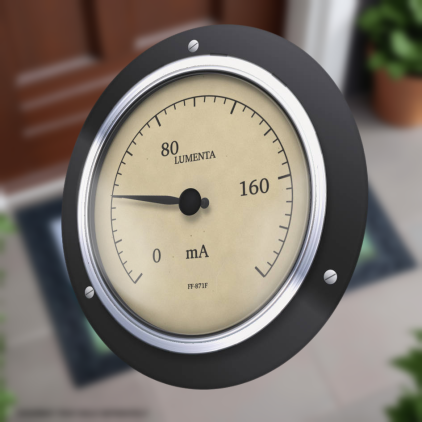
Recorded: 40 mA
